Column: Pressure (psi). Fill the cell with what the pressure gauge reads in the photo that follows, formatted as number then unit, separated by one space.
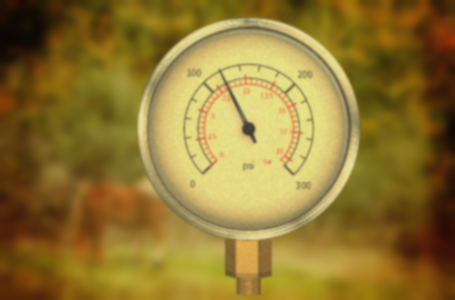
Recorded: 120 psi
